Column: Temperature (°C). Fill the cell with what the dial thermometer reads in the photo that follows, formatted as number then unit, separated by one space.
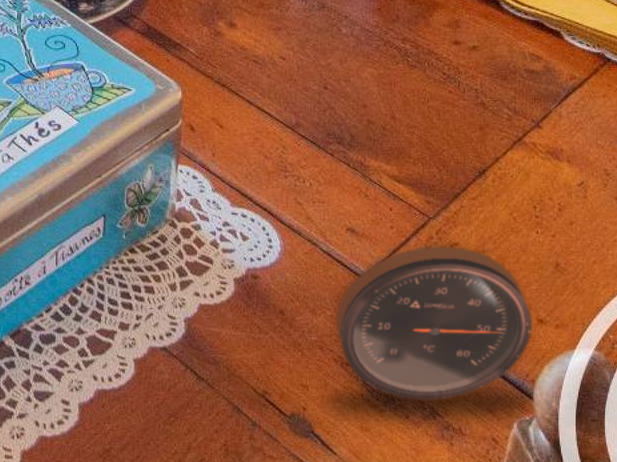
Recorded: 50 °C
